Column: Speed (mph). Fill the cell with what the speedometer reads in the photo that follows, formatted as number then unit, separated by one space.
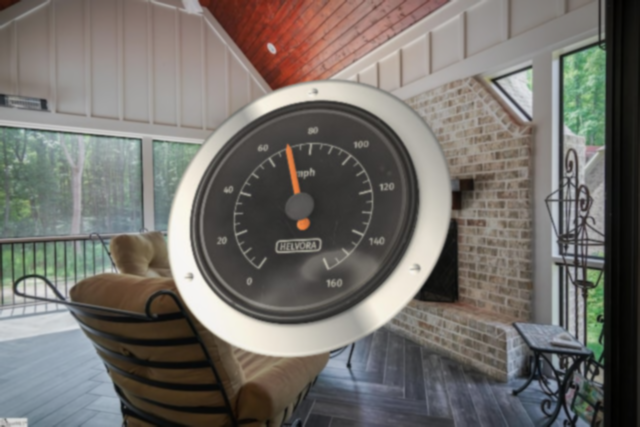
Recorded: 70 mph
